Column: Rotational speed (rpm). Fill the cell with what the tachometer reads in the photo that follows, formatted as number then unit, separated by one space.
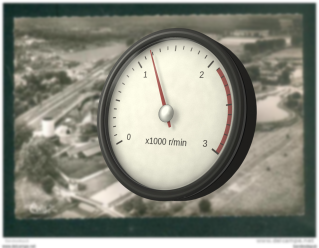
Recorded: 1200 rpm
